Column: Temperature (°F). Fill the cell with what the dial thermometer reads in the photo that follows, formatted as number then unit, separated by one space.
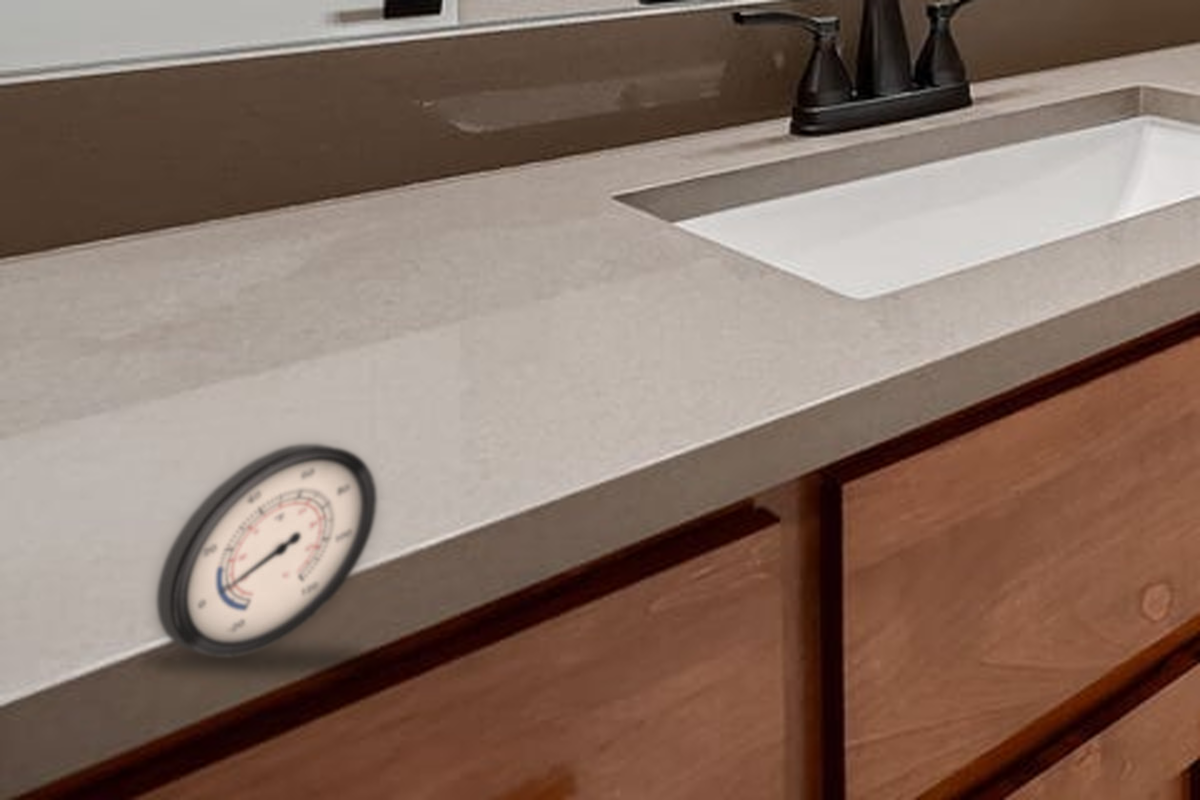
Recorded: 0 °F
